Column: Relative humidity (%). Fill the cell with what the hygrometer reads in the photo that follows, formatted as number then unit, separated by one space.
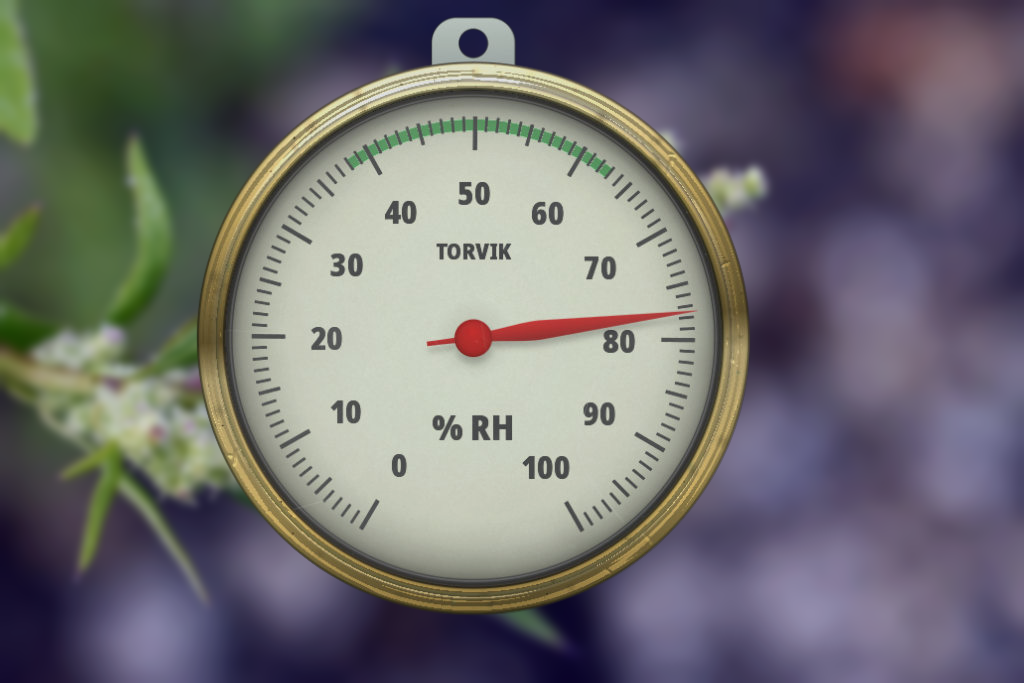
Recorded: 77.5 %
